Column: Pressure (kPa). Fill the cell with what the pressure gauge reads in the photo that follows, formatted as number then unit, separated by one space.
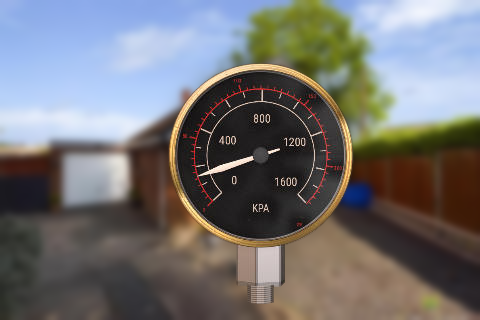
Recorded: 150 kPa
